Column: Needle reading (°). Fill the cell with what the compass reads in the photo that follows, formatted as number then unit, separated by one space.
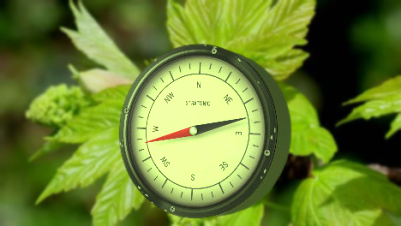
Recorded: 255 °
